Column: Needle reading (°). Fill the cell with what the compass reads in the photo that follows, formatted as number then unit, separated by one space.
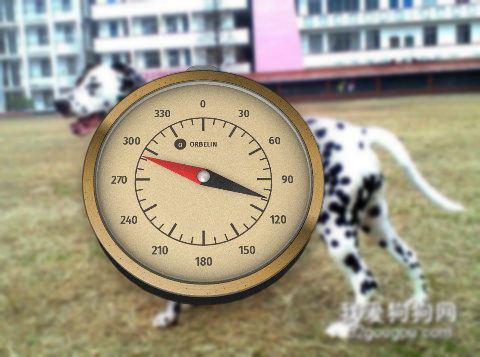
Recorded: 290 °
